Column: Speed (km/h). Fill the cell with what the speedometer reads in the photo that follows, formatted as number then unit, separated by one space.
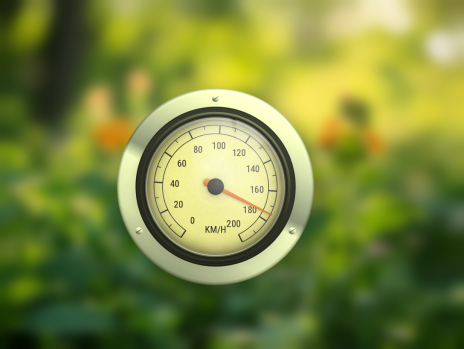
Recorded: 175 km/h
